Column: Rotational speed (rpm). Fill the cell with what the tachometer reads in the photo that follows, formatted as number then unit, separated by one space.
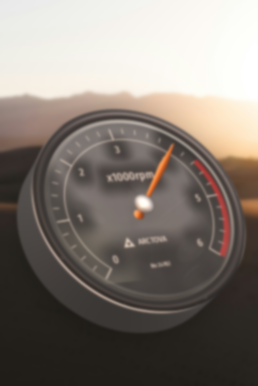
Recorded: 4000 rpm
